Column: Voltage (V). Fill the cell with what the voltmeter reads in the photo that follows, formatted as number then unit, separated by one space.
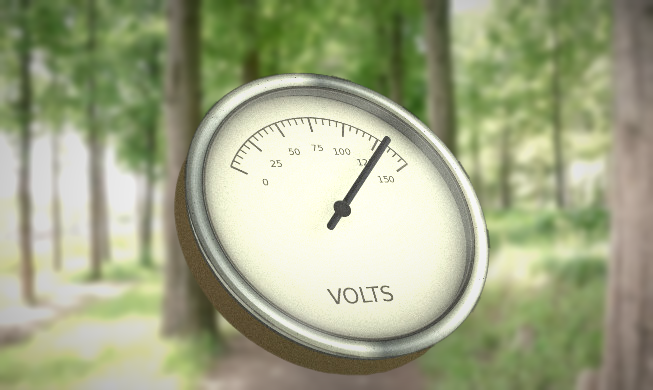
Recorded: 130 V
